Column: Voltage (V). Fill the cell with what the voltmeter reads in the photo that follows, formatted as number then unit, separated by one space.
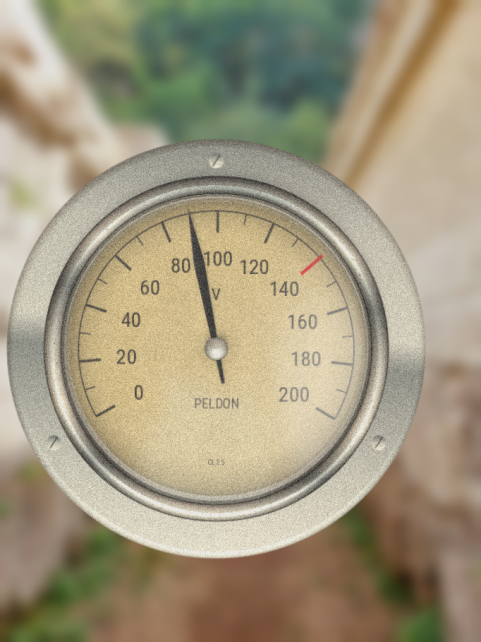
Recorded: 90 V
